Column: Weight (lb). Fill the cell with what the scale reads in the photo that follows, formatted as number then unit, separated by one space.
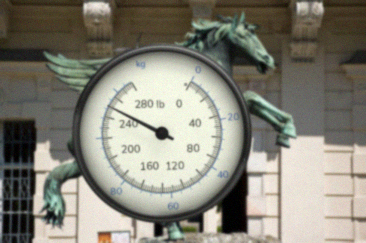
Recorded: 250 lb
